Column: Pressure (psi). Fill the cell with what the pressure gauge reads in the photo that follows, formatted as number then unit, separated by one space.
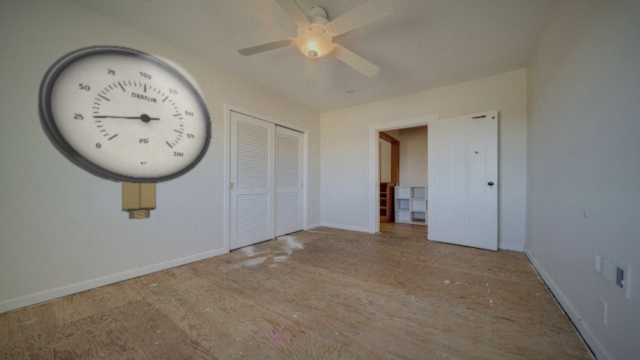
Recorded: 25 psi
